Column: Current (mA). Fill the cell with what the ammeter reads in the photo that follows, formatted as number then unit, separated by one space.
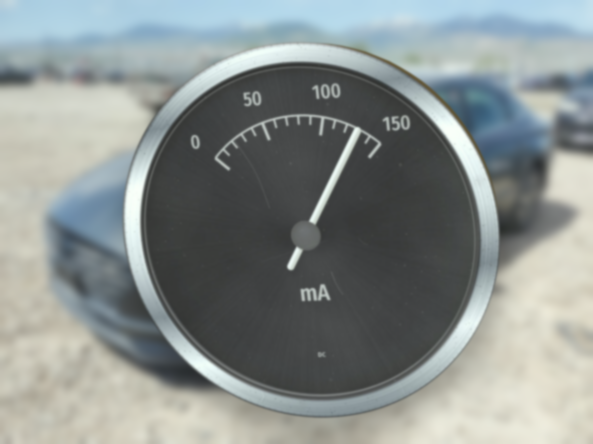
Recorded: 130 mA
